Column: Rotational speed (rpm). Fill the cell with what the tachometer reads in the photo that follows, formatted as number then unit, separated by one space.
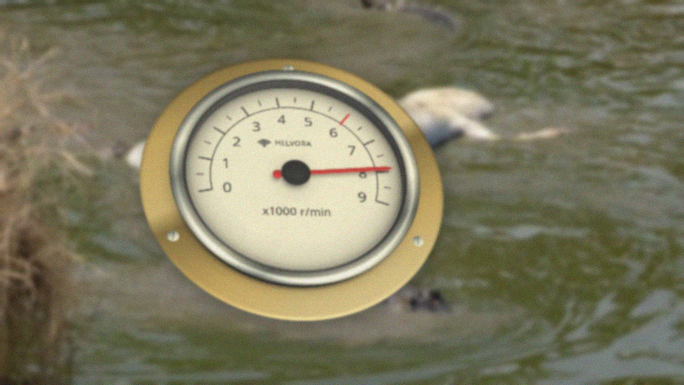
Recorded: 8000 rpm
